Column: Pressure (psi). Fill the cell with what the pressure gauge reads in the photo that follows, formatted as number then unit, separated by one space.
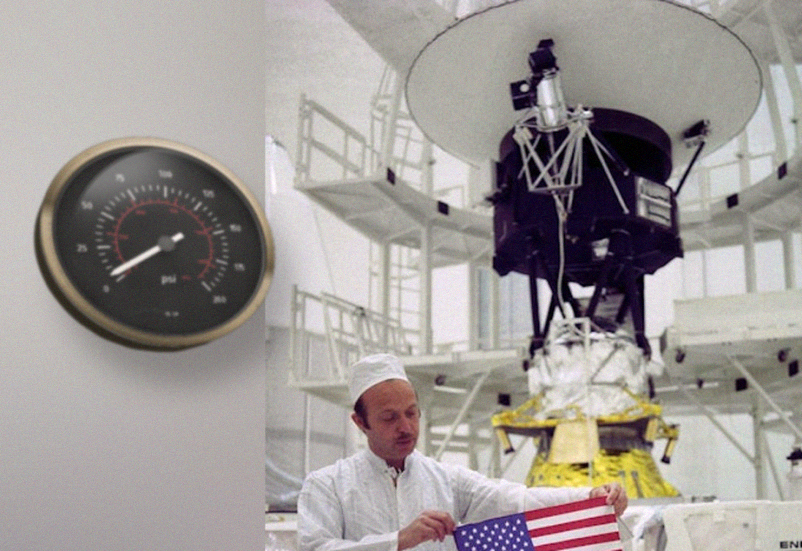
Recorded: 5 psi
